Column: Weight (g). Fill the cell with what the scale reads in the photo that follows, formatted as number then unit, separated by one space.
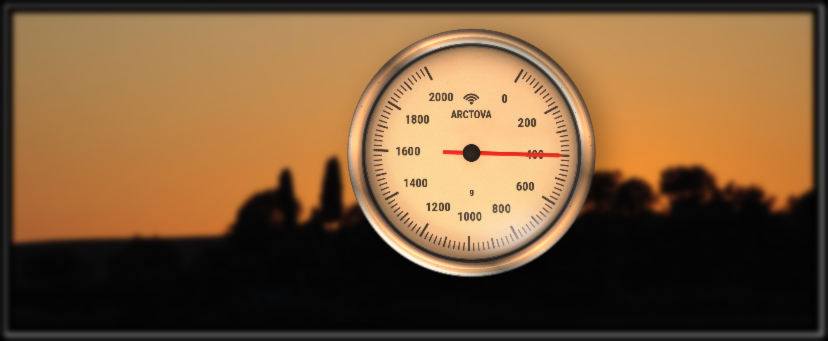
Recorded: 400 g
